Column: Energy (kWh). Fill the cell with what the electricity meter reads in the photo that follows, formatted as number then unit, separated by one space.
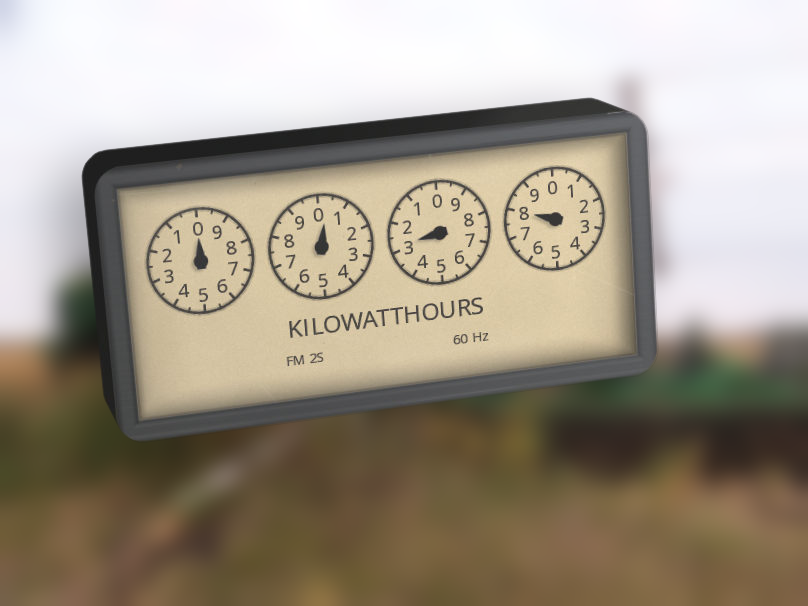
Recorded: 28 kWh
